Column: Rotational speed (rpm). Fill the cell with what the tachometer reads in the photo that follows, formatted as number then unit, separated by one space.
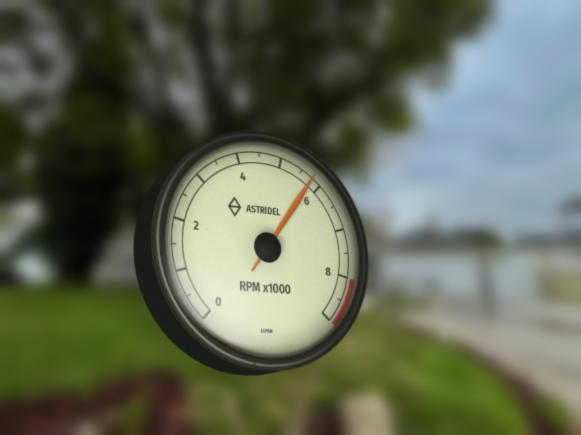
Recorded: 5750 rpm
